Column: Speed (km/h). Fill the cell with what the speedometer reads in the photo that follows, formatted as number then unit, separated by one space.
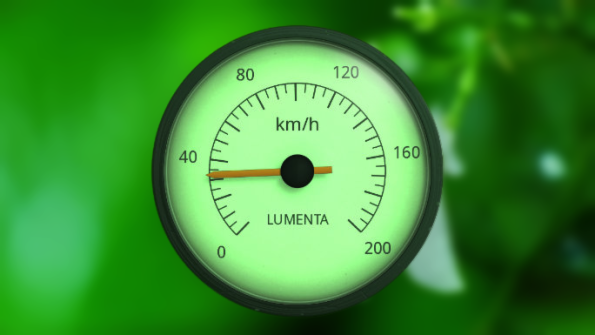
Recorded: 32.5 km/h
